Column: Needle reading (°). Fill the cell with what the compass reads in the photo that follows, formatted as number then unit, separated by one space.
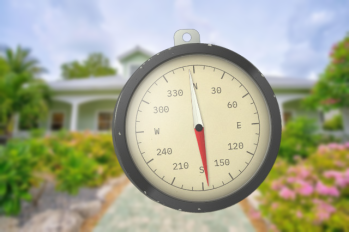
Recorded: 175 °
